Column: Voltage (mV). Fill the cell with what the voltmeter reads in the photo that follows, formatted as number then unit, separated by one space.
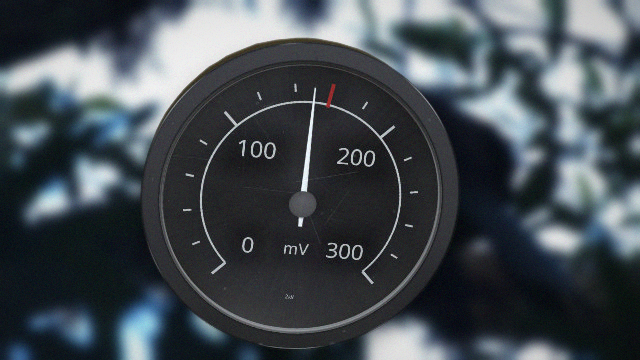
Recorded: 150 mV
